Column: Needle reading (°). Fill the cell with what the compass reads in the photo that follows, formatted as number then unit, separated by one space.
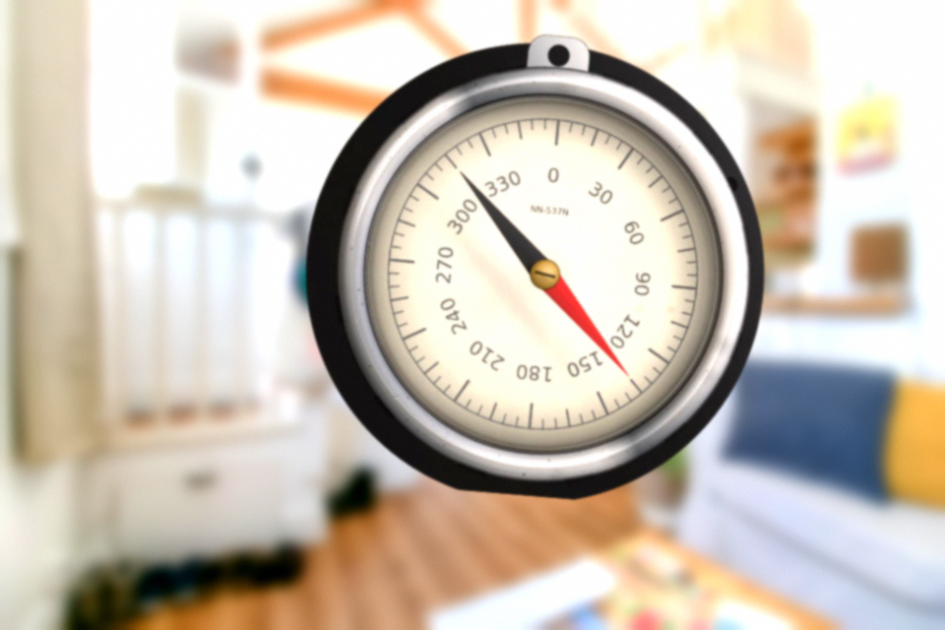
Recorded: 135 °
